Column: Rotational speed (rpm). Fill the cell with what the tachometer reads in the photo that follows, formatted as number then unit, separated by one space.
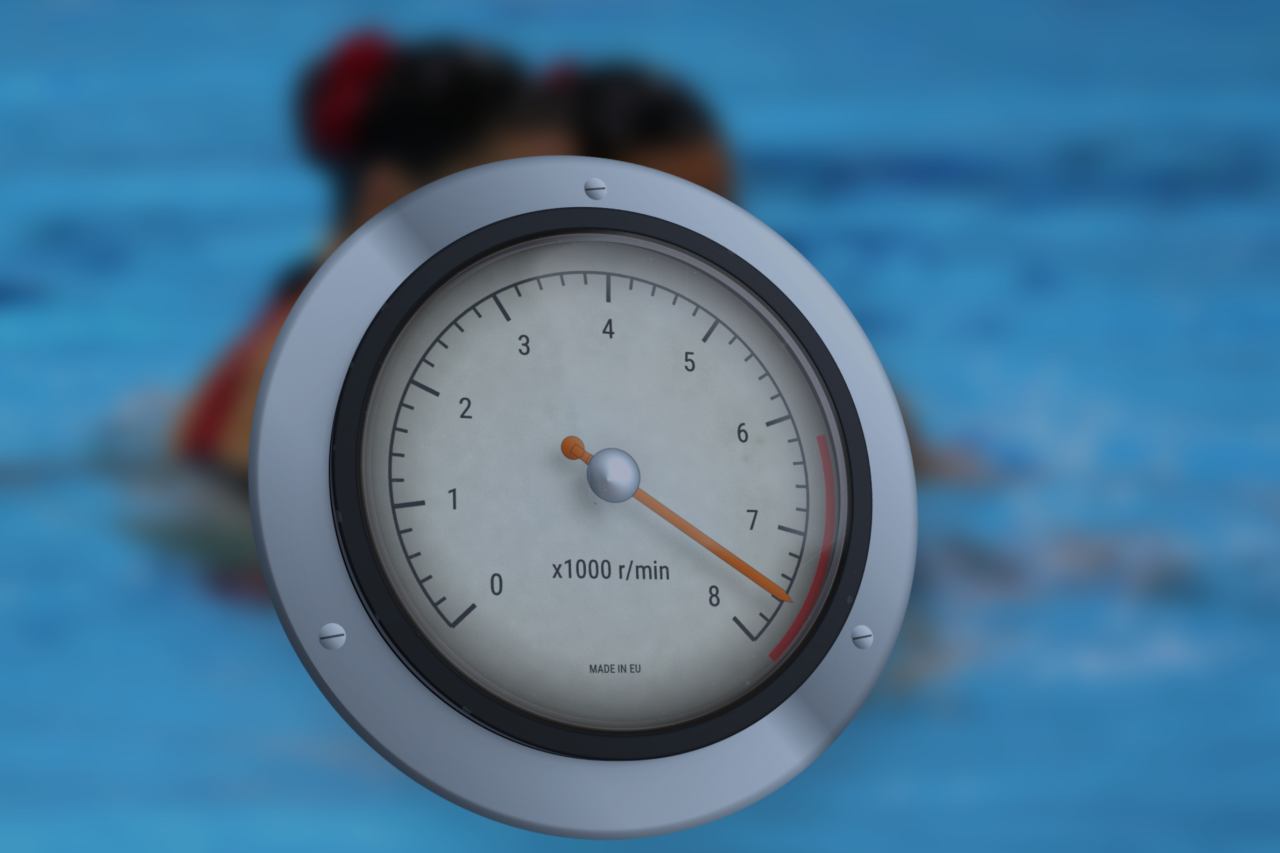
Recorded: 7600 rpm
